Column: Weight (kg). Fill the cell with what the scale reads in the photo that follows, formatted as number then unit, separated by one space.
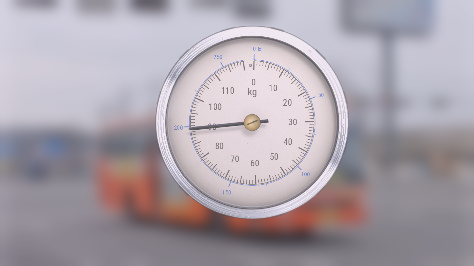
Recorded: 90 kg
